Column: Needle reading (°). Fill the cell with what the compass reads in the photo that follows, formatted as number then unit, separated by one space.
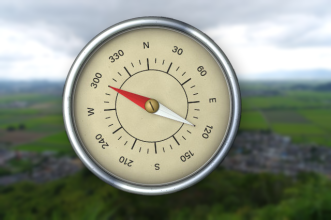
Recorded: 300 °
